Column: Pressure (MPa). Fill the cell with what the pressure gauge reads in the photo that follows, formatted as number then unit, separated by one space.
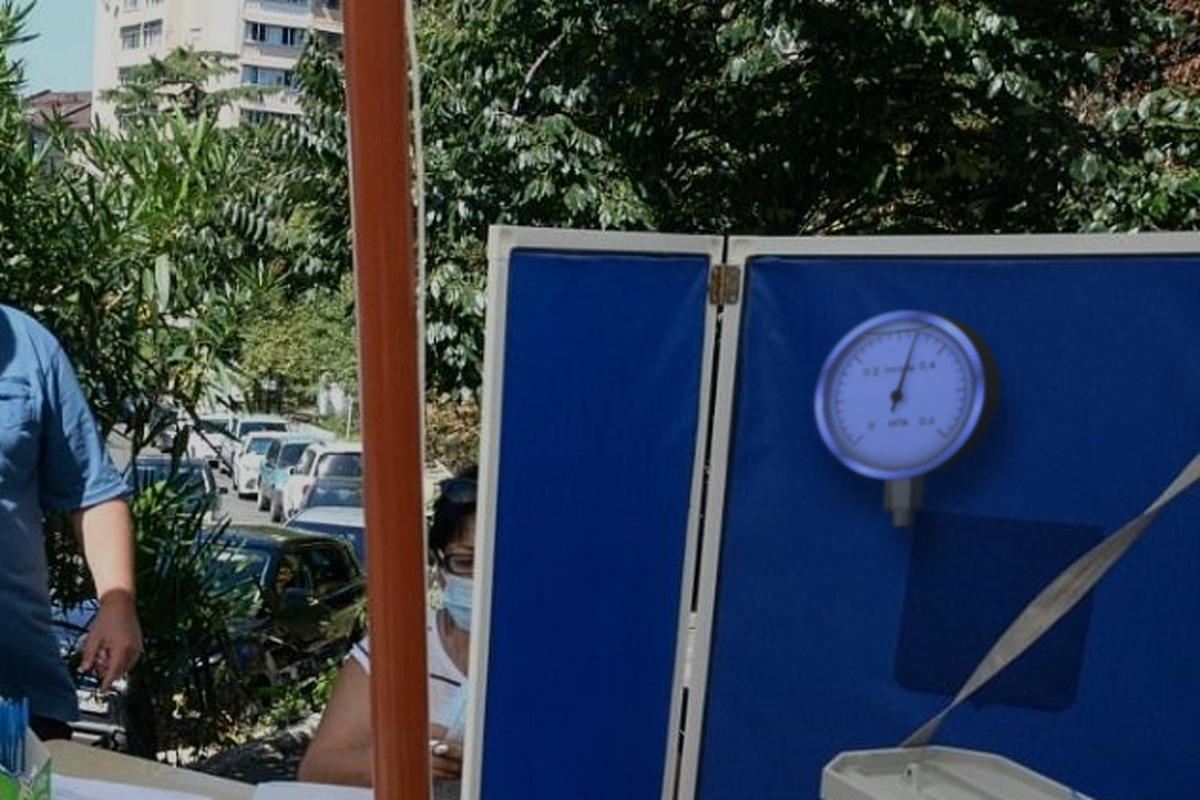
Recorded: 0.34 MPa
